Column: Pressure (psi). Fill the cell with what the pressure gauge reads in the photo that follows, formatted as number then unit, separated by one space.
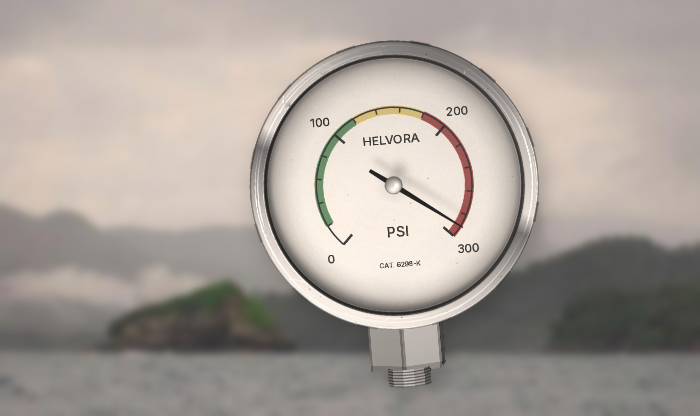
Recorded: 290 psi
